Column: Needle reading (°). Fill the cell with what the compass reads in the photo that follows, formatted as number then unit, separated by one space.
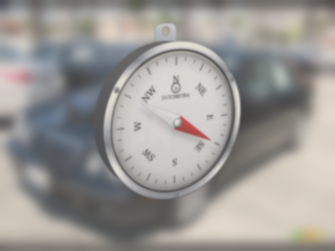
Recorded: 120 °
